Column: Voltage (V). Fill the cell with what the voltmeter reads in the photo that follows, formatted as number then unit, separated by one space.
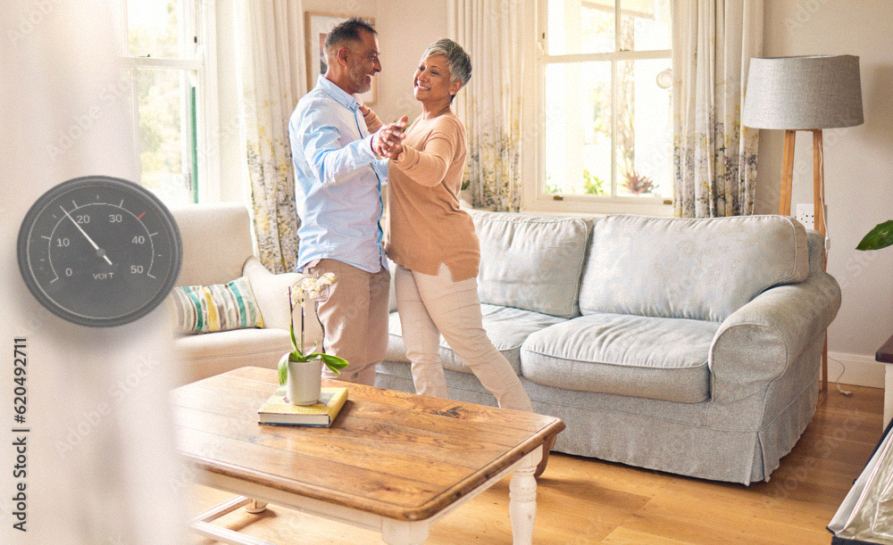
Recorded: 17.5 V
